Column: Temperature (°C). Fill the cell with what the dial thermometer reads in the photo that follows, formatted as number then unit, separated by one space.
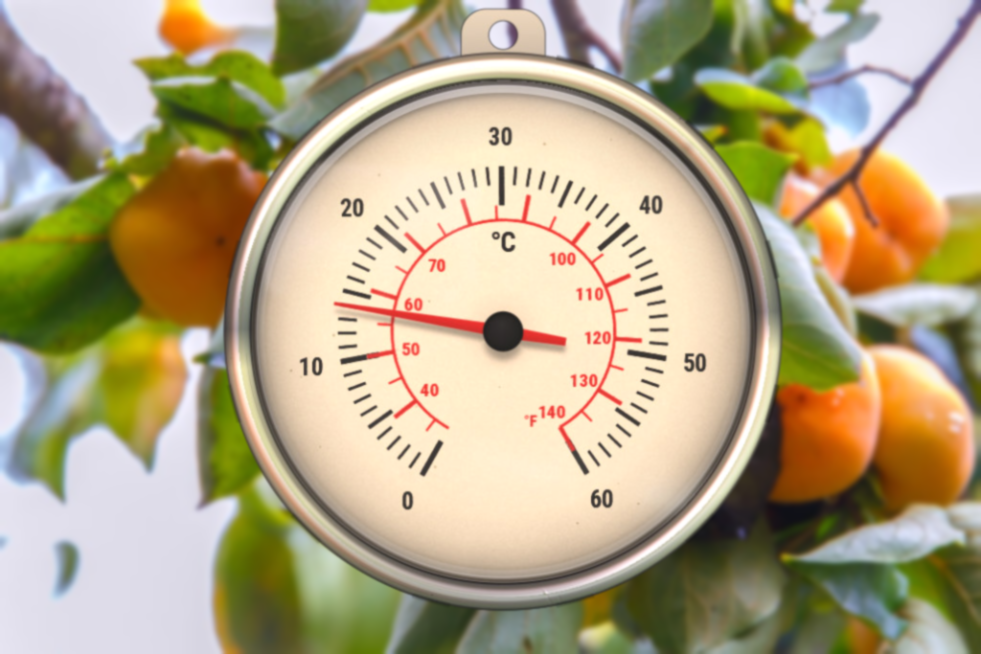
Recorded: 14 °C
